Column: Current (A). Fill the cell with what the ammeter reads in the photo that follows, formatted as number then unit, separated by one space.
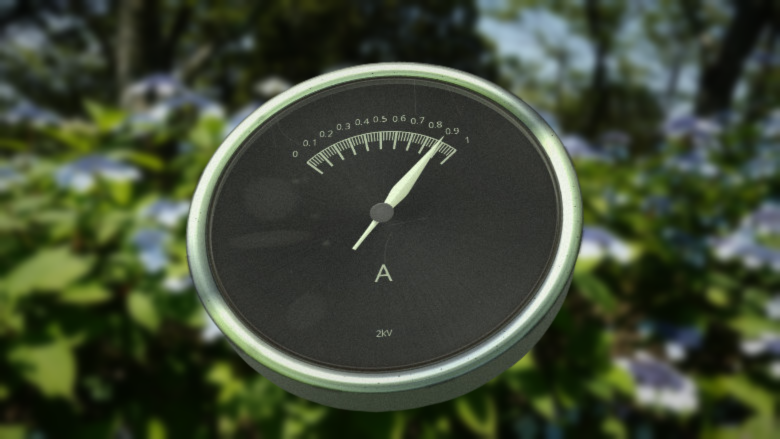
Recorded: 0.9 A
